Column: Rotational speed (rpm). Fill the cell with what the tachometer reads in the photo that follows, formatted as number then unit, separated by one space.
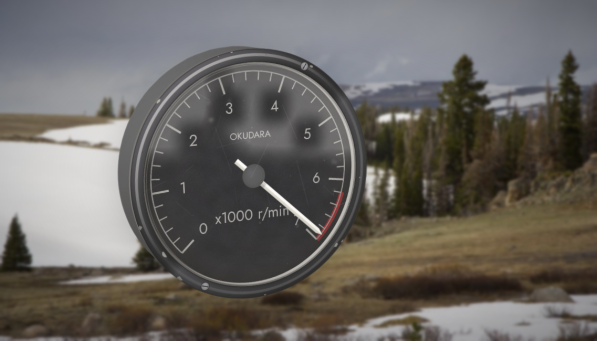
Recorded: 6900 rpm
